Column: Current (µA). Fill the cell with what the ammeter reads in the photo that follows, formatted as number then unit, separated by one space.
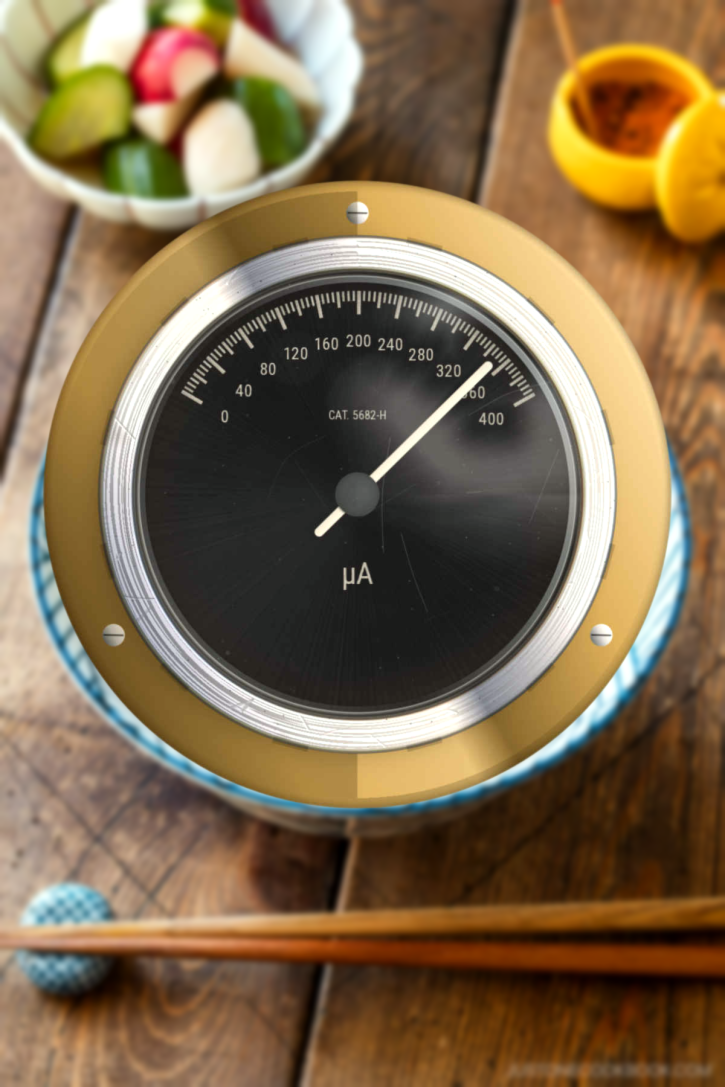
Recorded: 350 µA
